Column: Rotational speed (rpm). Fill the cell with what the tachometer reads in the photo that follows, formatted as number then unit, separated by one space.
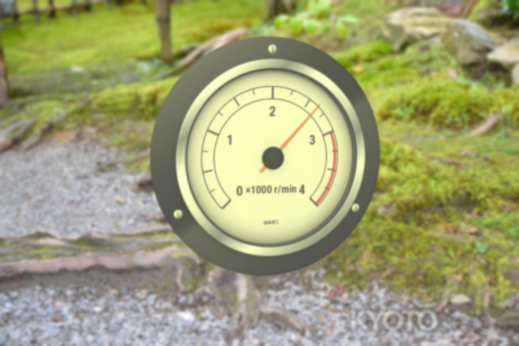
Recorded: 2625 rpm
